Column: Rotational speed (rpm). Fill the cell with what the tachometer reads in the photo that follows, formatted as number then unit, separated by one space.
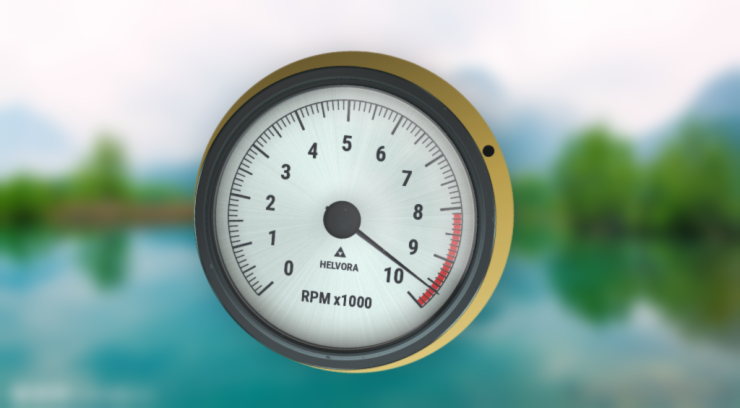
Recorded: 9600 rpm
